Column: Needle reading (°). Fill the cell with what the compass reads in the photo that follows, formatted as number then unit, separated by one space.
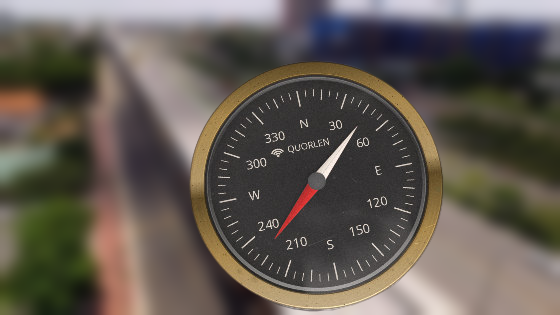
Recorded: 227.5 °
